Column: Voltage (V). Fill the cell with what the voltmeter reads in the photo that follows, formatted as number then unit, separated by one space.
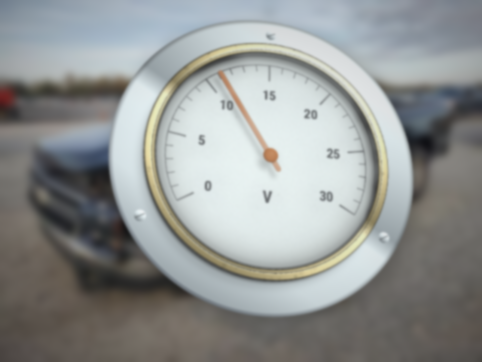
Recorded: 11 V
